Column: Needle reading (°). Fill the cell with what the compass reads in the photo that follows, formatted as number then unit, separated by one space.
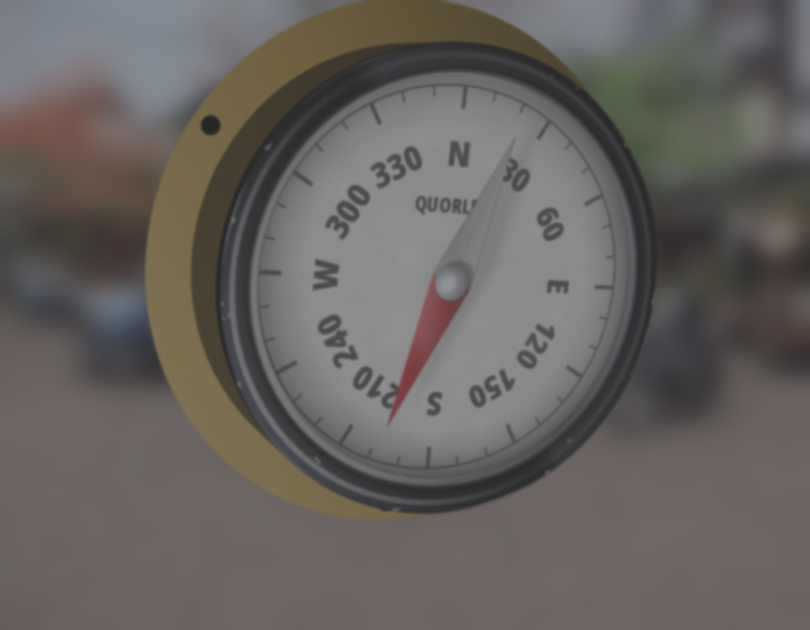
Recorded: 200 °
